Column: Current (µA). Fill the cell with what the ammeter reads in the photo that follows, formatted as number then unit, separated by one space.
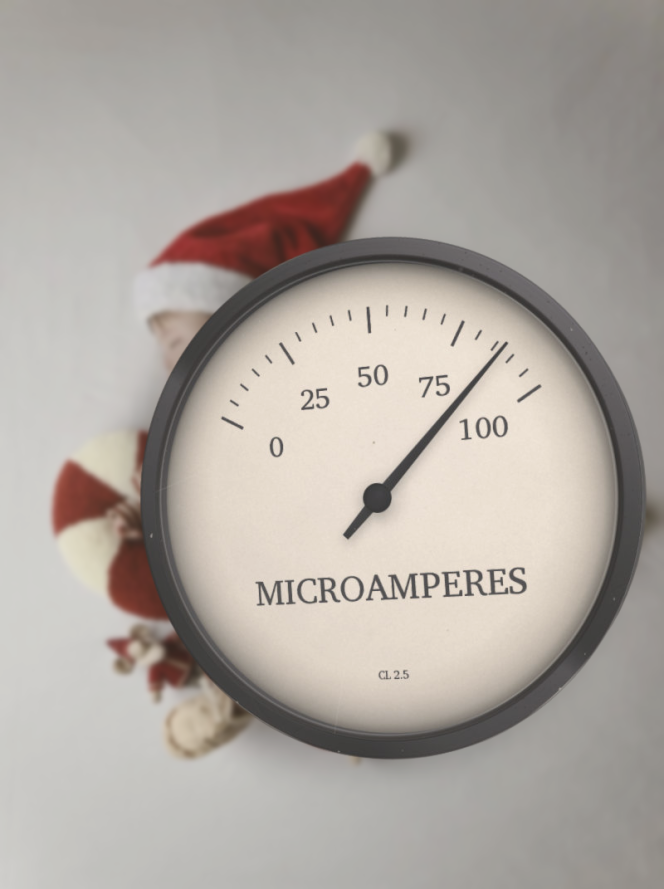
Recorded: 87.5 µA
